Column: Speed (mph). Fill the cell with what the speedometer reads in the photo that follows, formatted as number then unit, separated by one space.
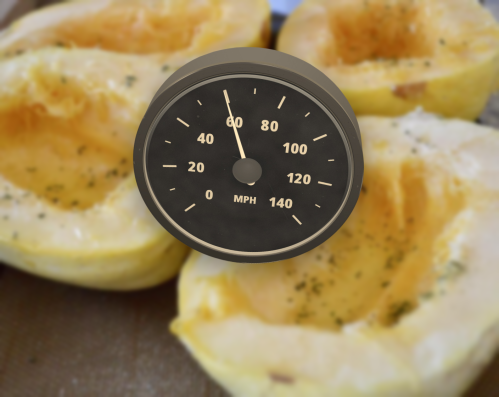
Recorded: 60 mph
